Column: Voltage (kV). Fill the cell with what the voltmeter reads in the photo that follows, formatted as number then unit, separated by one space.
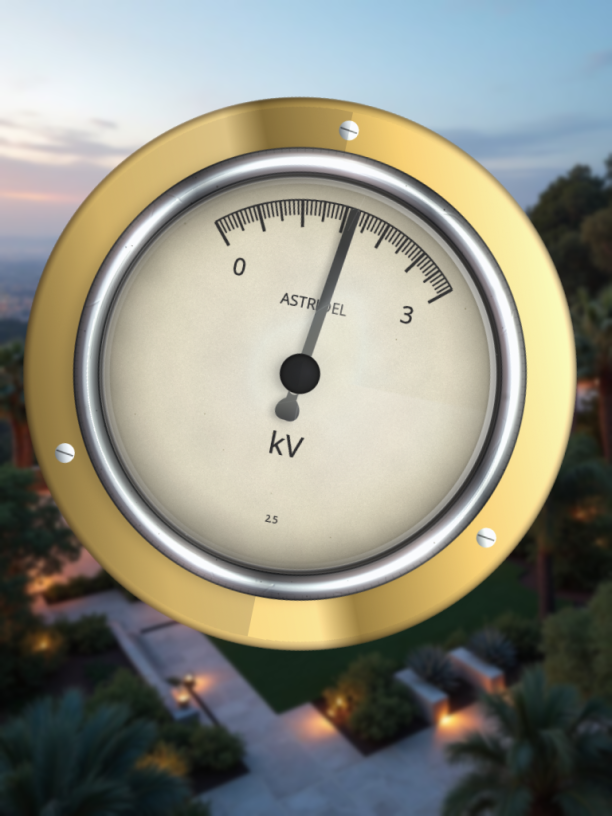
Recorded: 1.6 kV
